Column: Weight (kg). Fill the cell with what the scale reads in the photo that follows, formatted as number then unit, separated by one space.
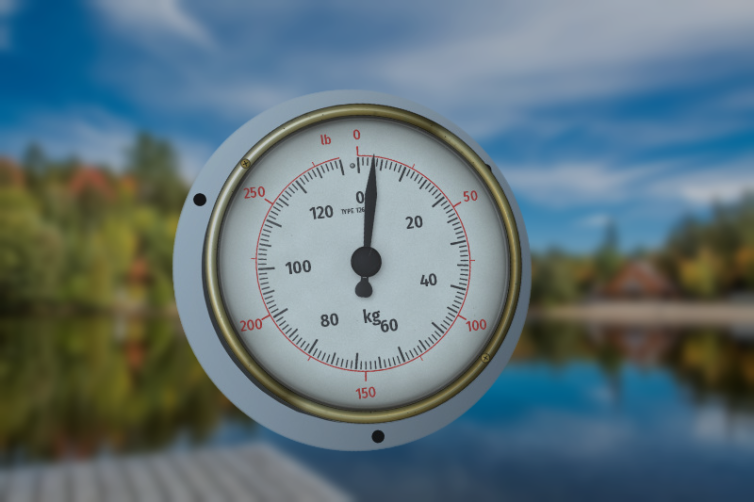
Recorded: 3 kg
